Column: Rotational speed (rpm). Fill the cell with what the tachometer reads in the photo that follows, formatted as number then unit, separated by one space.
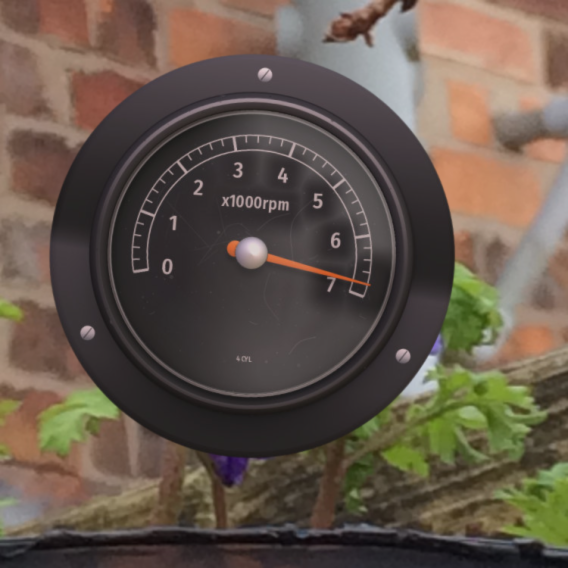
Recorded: 6800 rpm
